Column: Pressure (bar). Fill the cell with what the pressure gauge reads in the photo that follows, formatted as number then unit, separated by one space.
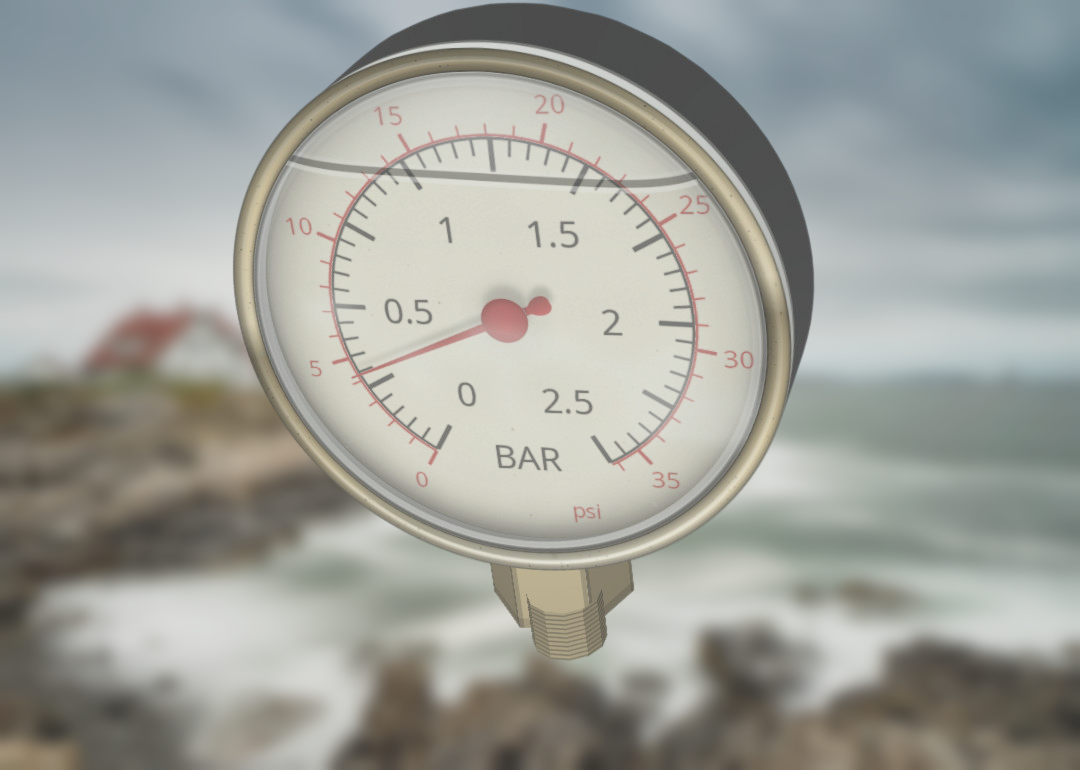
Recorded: 0.3 bar
